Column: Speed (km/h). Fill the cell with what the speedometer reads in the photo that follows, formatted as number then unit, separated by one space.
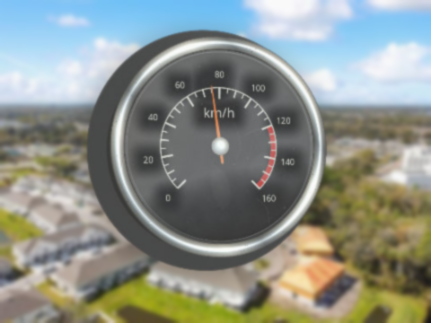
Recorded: 75 km/h
